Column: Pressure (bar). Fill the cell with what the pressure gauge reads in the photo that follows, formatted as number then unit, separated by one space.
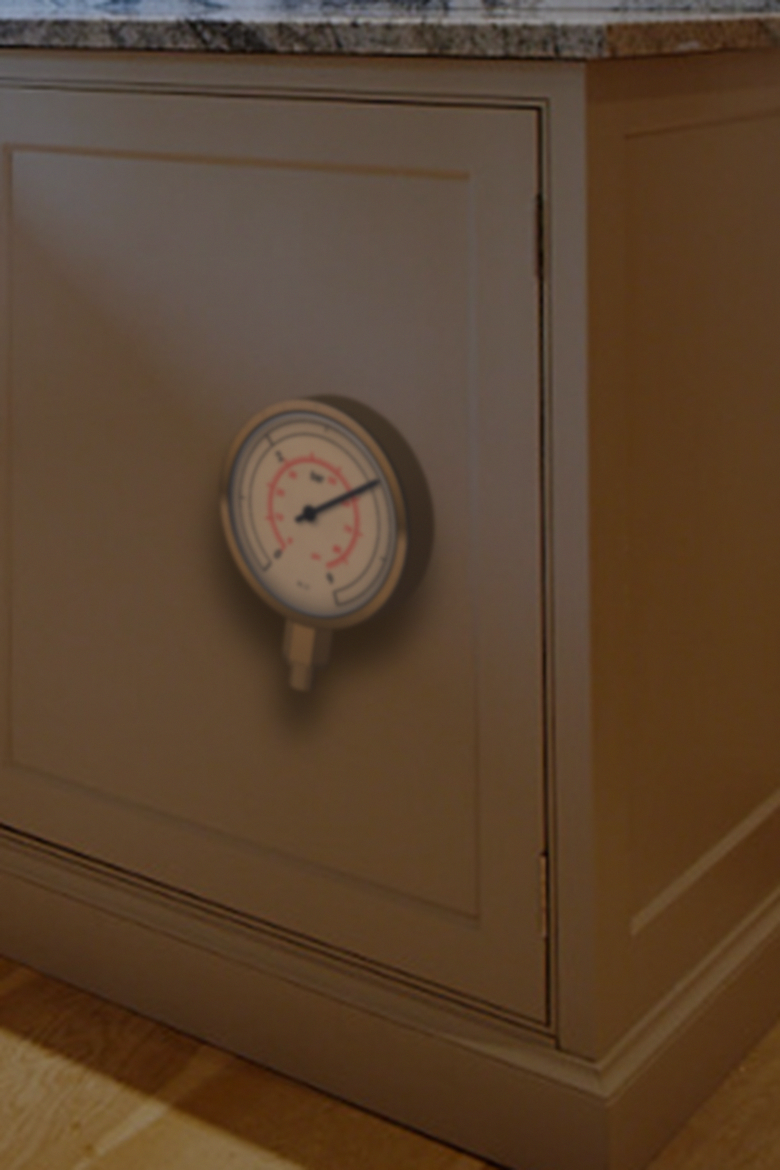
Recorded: 4 bar
